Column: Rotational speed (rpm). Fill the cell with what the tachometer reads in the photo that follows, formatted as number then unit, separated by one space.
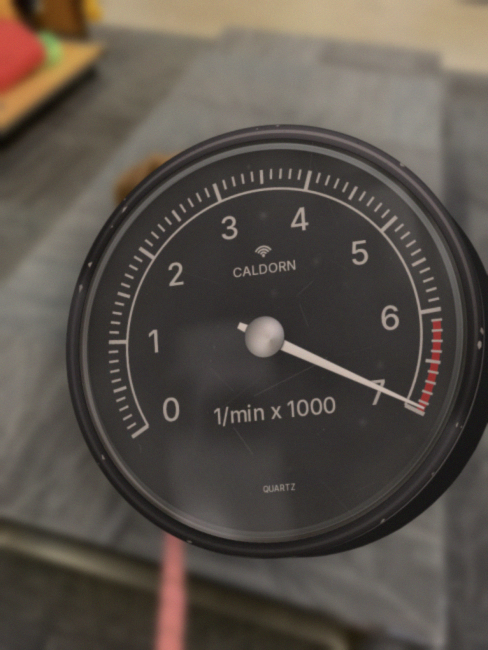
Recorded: 6950 rpm
